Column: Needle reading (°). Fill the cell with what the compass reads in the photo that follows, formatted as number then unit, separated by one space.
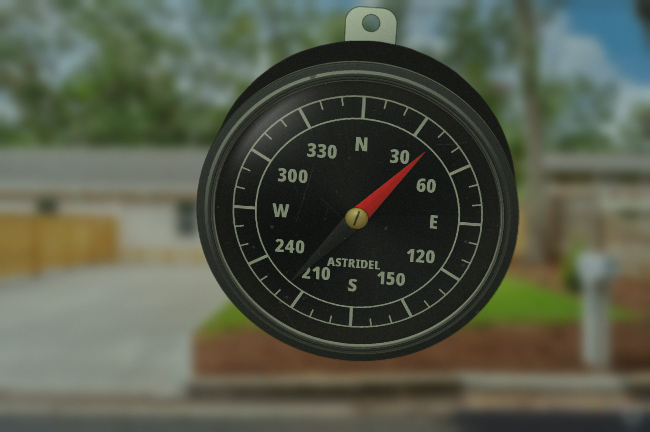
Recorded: 40 °
